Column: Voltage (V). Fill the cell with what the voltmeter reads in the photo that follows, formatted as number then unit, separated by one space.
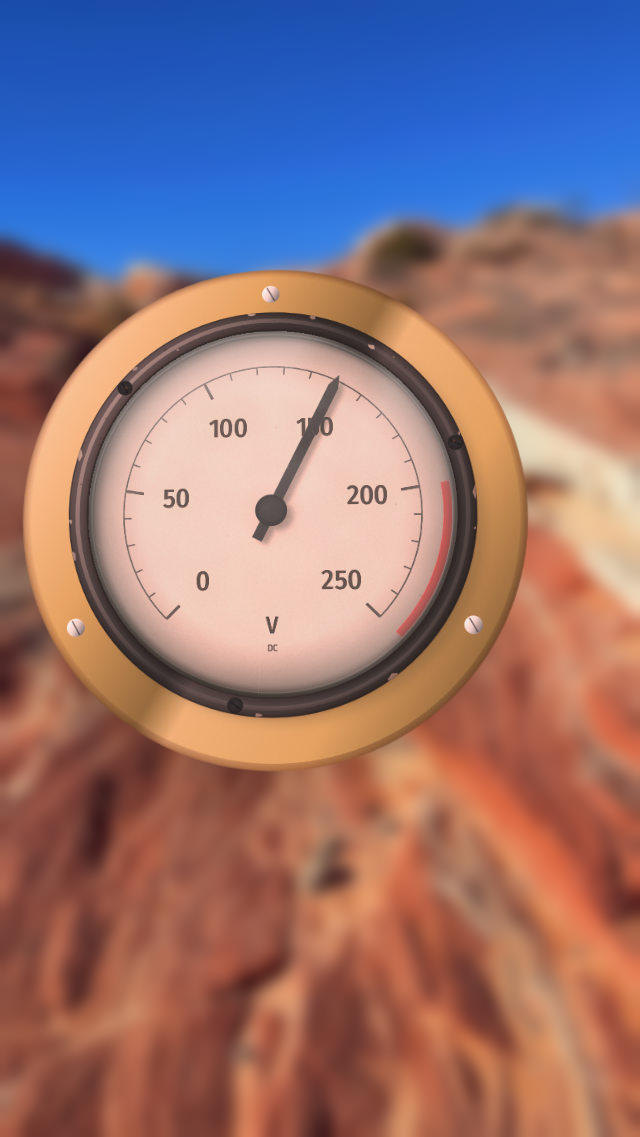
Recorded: 150 V
